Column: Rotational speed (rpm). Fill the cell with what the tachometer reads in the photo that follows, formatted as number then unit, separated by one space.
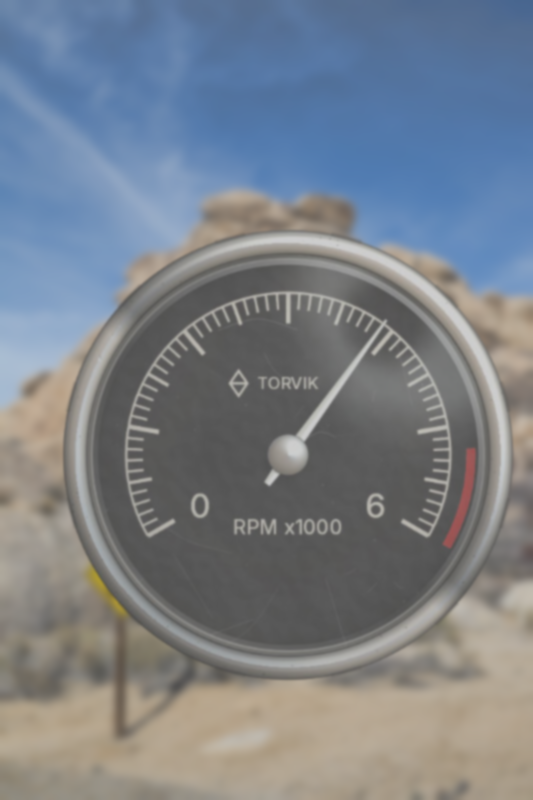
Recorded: 3900 rpm
